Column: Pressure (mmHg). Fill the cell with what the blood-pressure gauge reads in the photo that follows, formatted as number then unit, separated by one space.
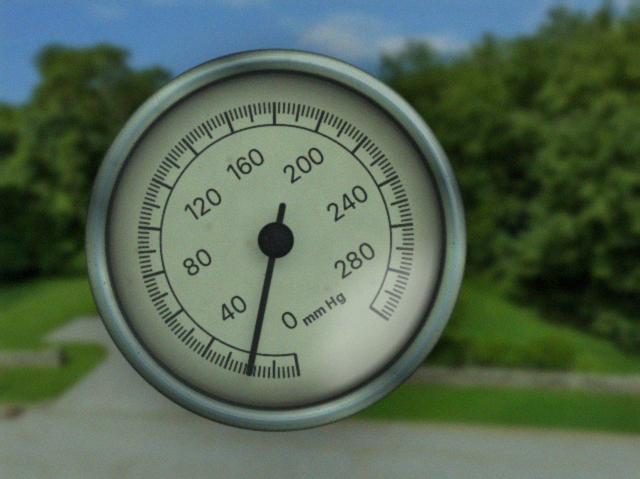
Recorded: 20 mmHg
